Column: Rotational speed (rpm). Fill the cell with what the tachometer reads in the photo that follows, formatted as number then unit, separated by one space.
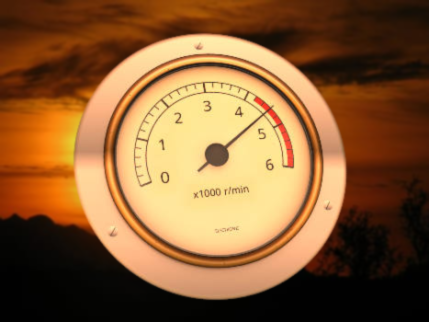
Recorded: 4600 rpm
